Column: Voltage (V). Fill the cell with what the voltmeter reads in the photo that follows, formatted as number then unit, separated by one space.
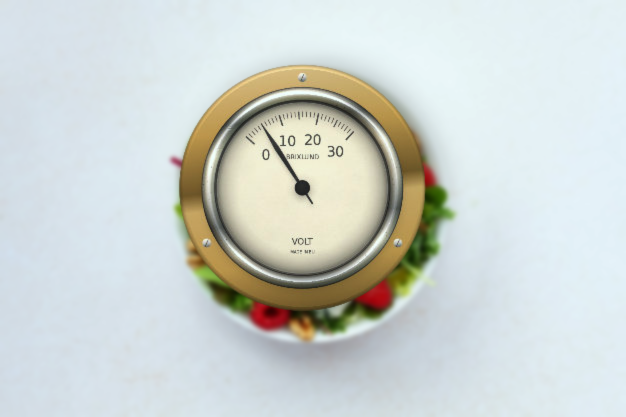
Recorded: 5 V
